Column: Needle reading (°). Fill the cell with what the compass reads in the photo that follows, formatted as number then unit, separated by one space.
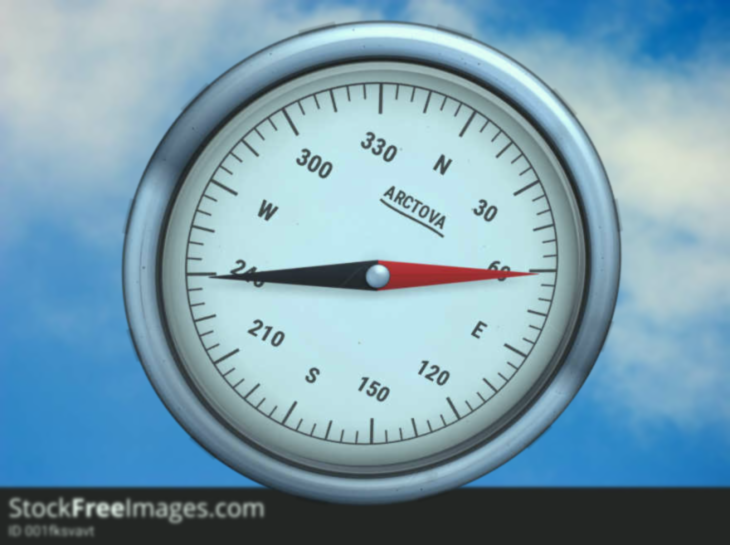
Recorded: 60 °
